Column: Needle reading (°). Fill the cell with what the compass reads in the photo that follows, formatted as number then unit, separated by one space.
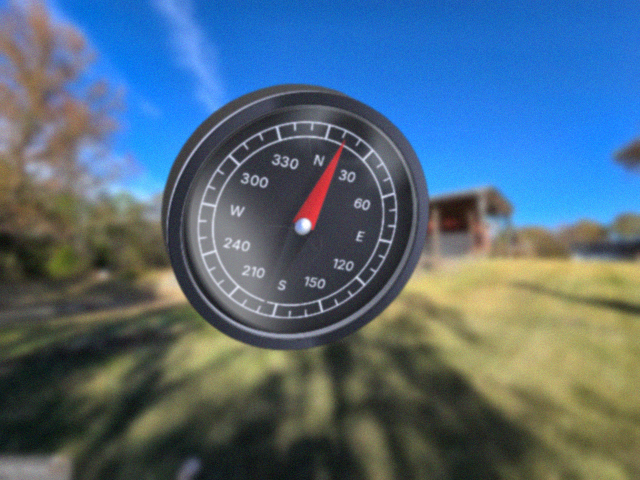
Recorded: 10 °
